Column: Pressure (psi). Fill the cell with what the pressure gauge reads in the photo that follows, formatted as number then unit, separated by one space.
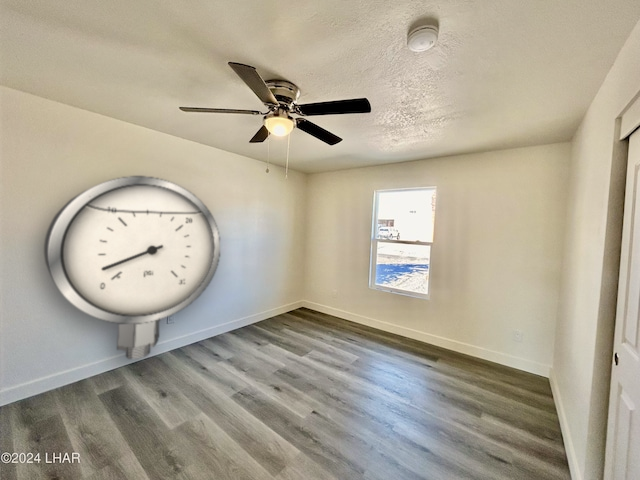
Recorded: 2 psi
